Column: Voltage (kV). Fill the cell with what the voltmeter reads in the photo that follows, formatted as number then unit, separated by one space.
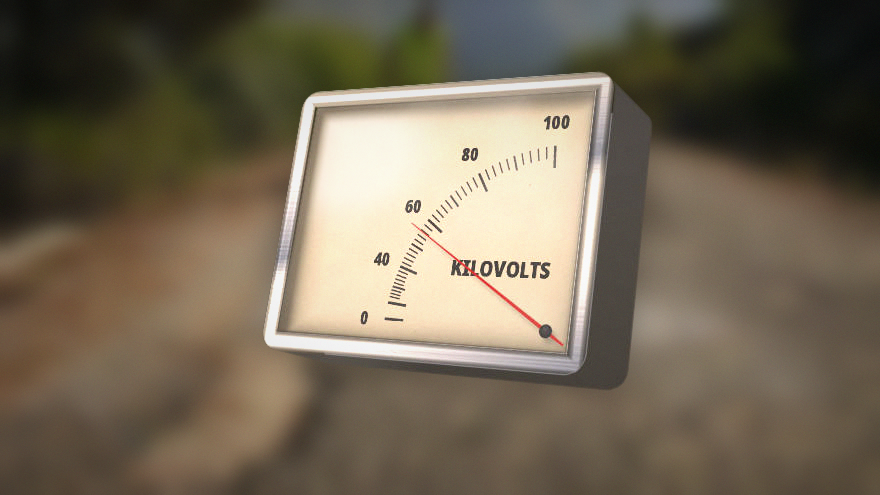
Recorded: 56 kV
